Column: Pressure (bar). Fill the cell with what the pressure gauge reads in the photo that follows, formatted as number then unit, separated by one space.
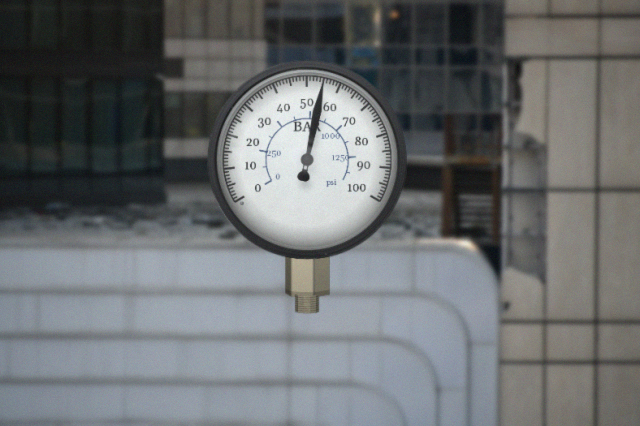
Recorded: 55 bar
